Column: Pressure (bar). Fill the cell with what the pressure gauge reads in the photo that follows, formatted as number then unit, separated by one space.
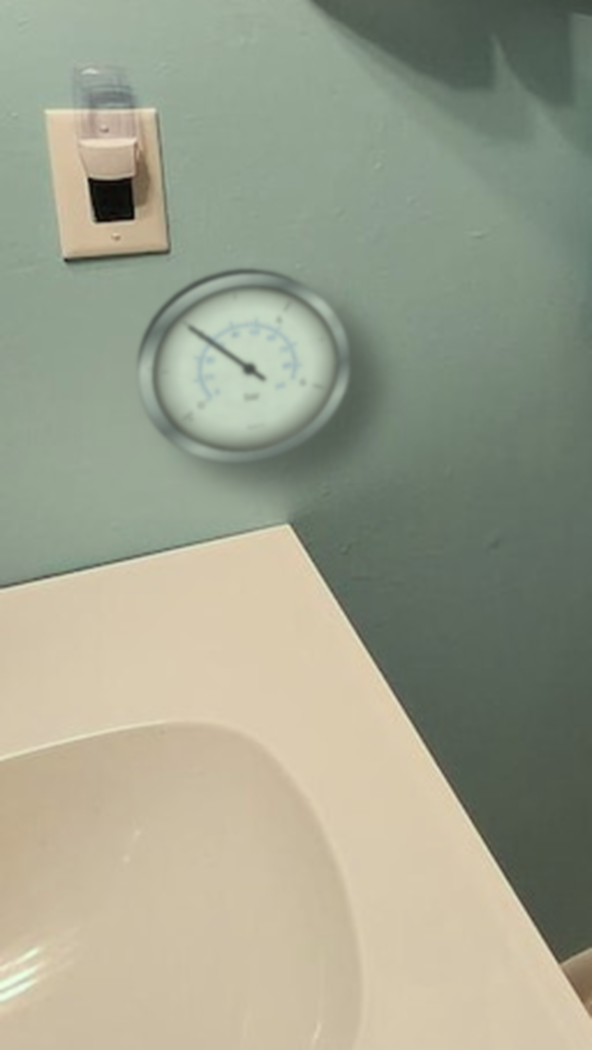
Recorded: 2 bar
